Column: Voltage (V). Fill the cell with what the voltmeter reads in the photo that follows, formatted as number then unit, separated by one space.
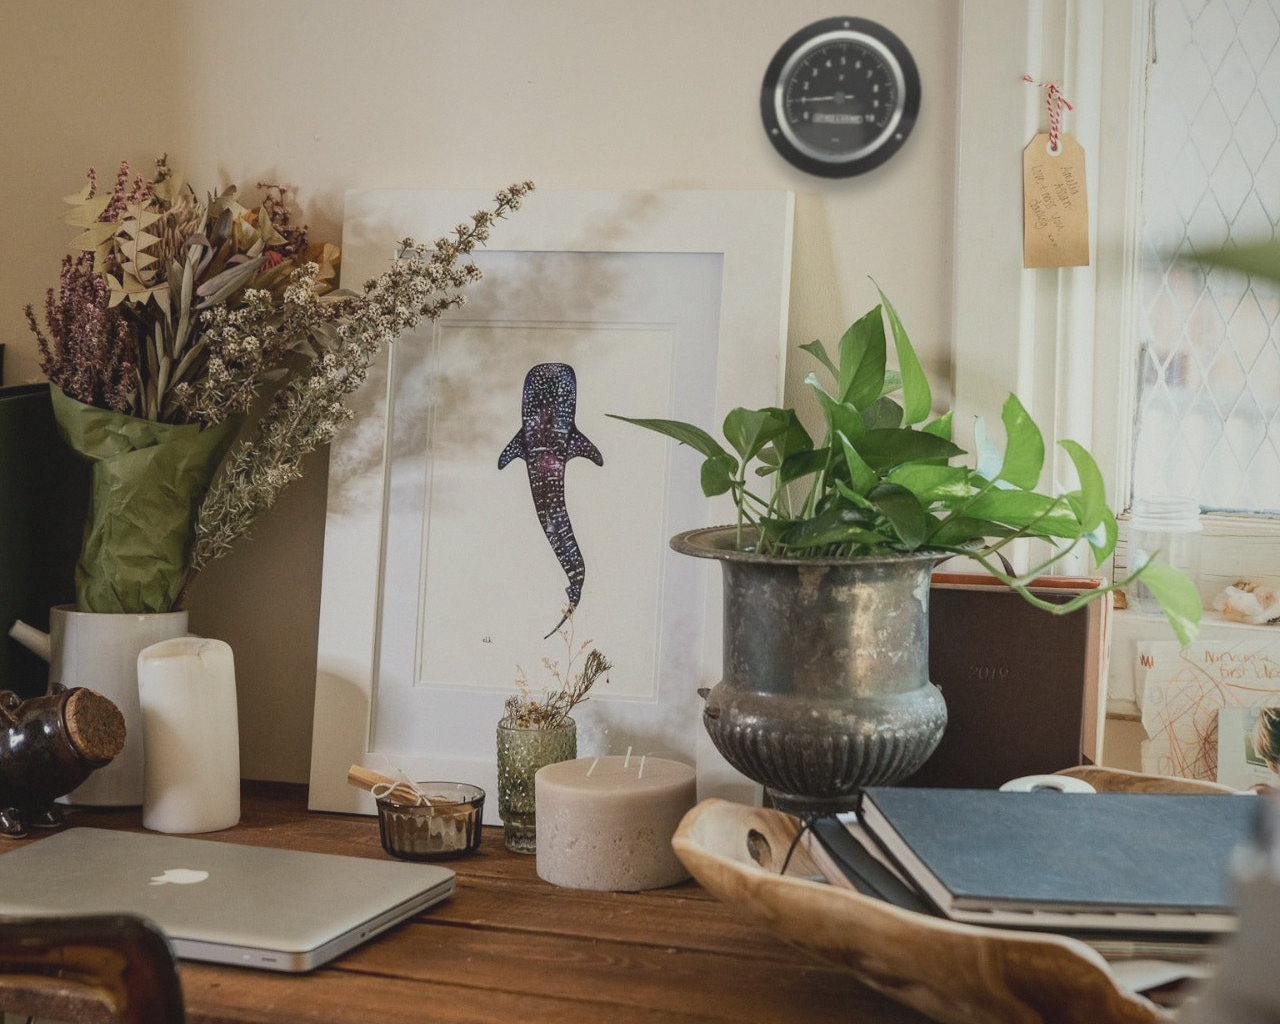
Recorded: 1 V
